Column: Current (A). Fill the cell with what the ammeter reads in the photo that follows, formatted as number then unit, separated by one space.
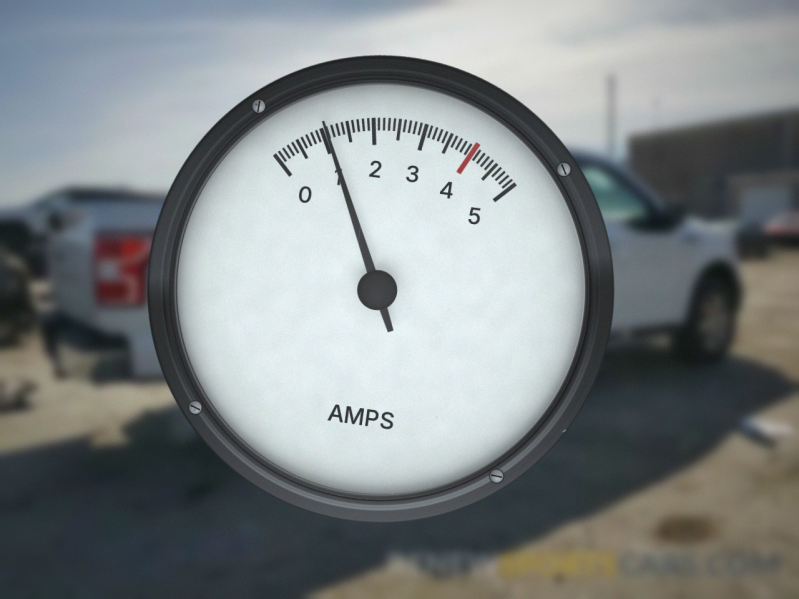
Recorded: 1.1 A
